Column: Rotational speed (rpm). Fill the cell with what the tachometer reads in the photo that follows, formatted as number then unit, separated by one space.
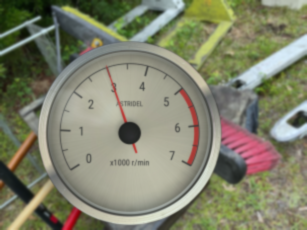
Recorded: 3000 rpm
